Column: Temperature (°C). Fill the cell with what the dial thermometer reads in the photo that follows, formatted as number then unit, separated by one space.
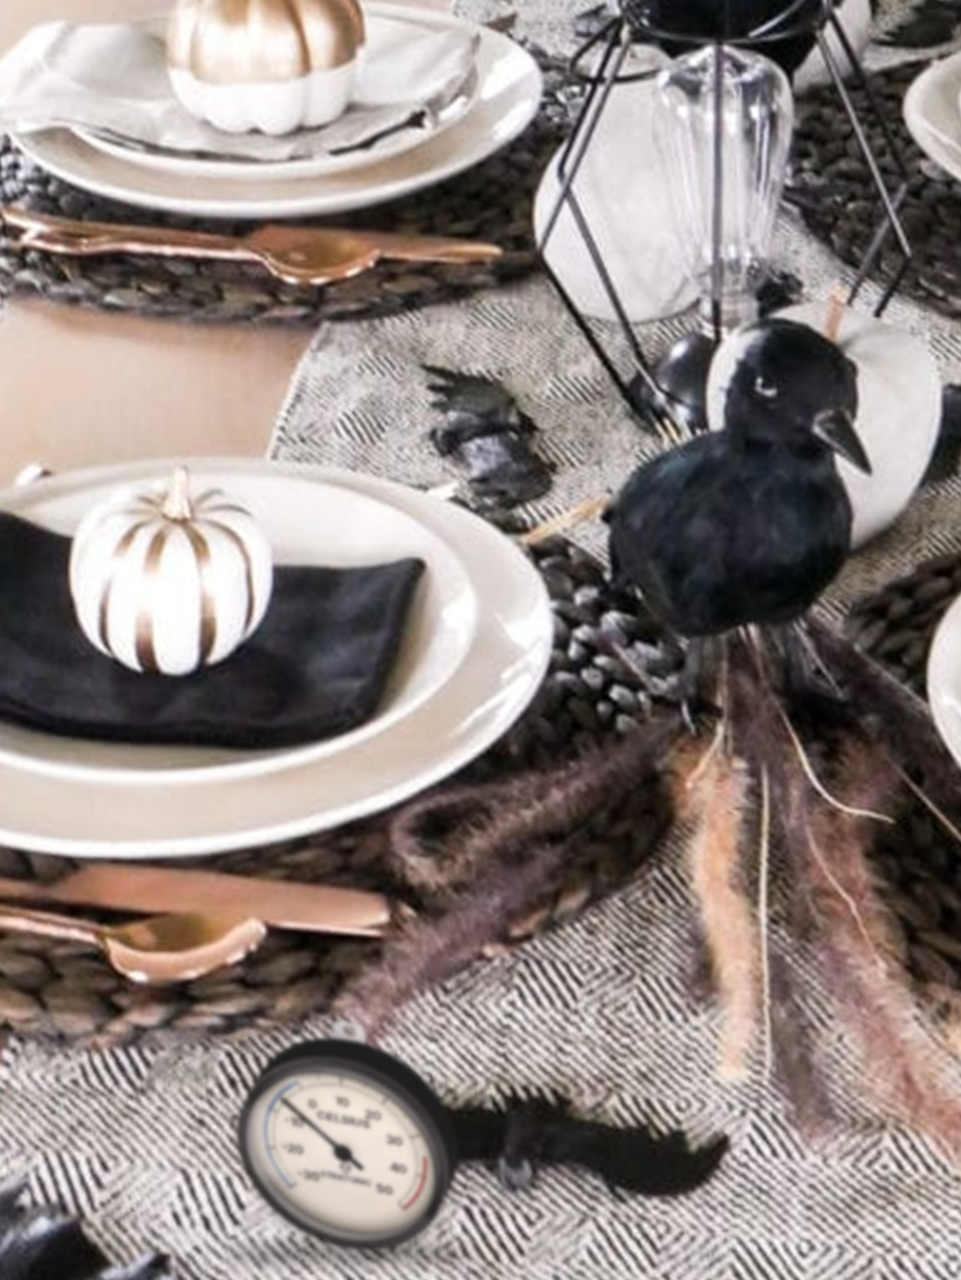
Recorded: -5 °C
